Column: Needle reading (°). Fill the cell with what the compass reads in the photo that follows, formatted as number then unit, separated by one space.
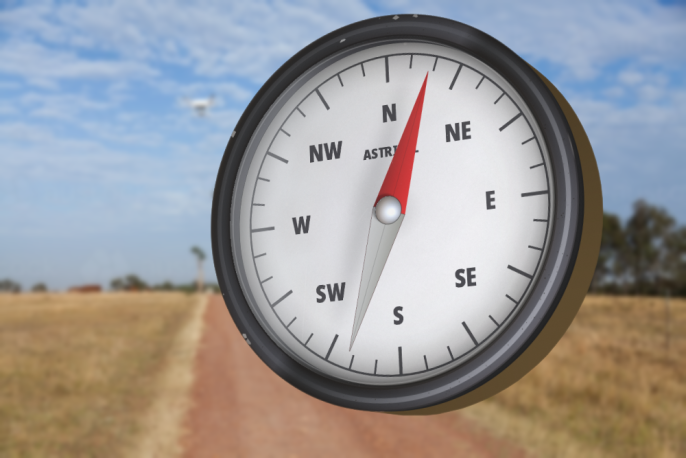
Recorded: 20 °
